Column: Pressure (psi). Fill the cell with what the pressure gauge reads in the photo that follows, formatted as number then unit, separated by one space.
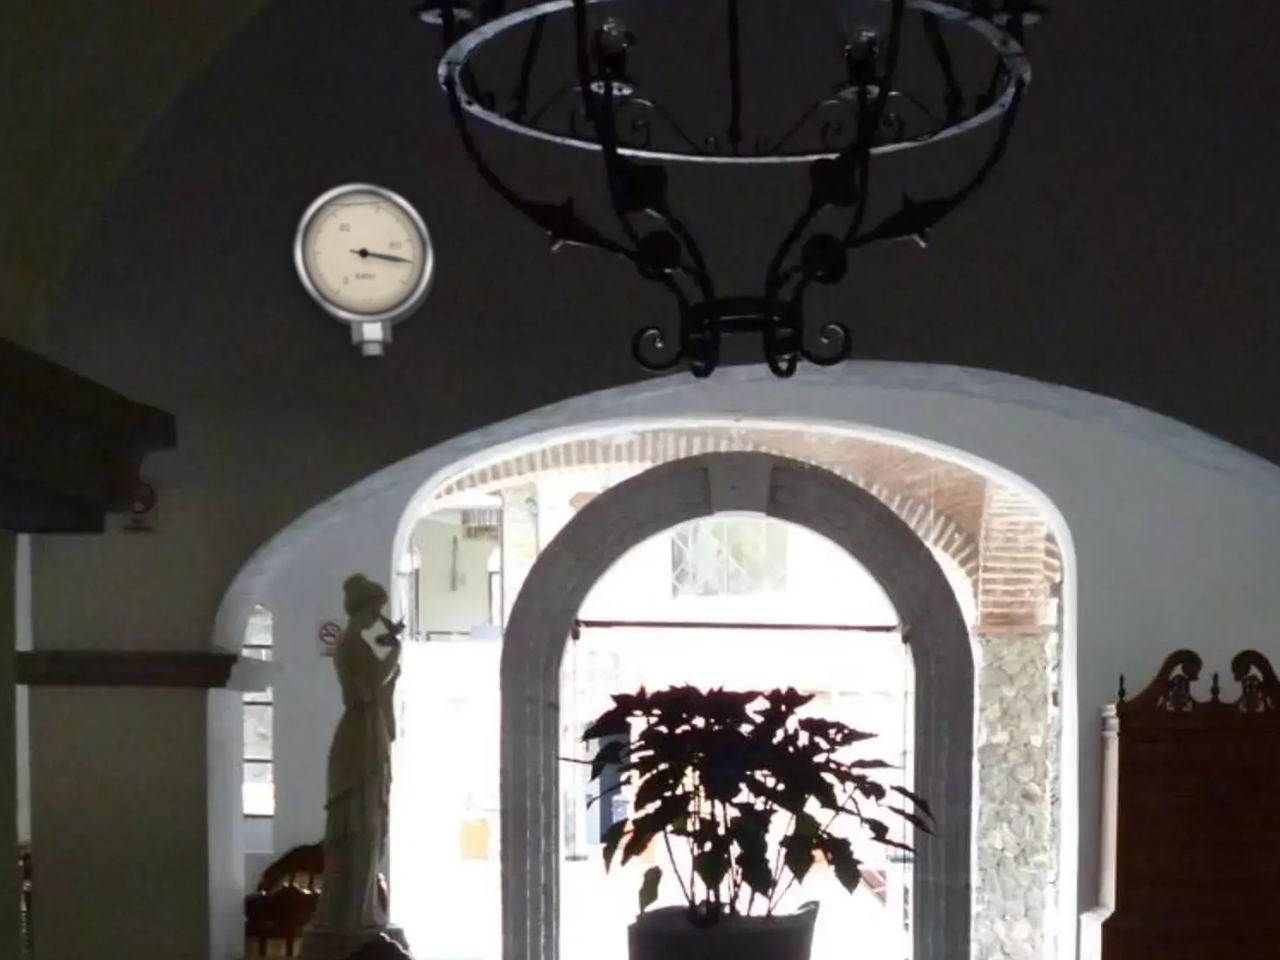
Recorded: 90 psi
